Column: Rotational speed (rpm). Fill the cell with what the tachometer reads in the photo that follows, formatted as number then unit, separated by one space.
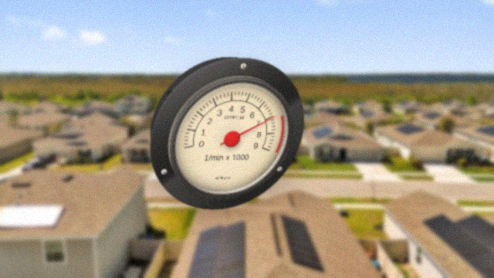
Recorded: 7000 rpm
